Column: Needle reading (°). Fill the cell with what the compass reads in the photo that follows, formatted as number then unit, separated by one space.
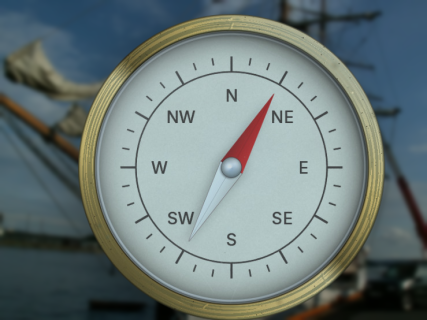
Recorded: 30 °
